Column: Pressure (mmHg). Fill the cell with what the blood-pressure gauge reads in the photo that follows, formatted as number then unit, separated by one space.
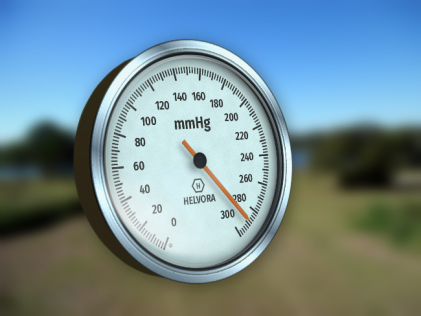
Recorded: 290 mmHg
